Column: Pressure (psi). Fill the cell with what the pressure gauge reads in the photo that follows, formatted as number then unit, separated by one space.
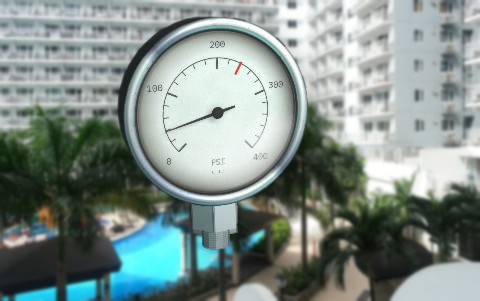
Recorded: 40 psi
